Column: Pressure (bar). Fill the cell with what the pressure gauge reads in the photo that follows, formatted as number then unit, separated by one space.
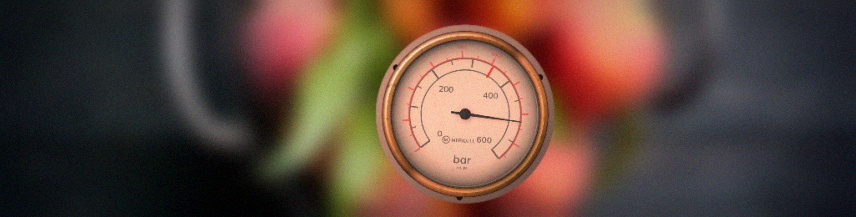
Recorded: 500 bar
